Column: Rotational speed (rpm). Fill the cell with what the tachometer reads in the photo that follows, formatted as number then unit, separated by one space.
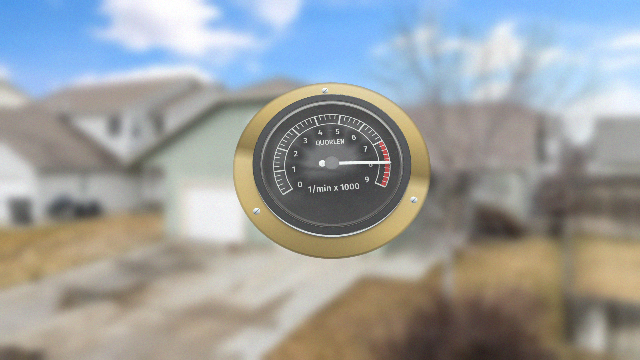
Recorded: 8000 rpm
